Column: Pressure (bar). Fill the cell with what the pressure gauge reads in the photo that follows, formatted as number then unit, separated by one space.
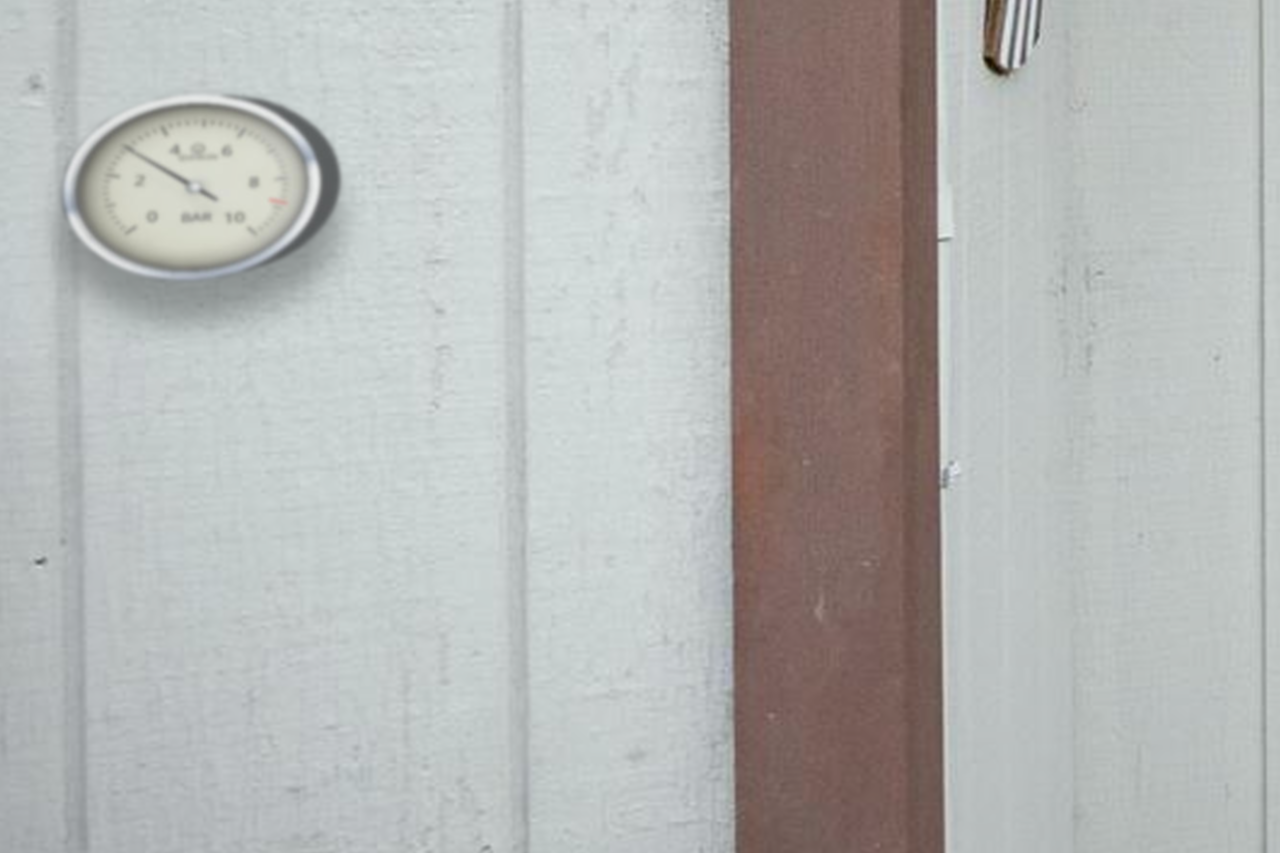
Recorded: 3 bar
